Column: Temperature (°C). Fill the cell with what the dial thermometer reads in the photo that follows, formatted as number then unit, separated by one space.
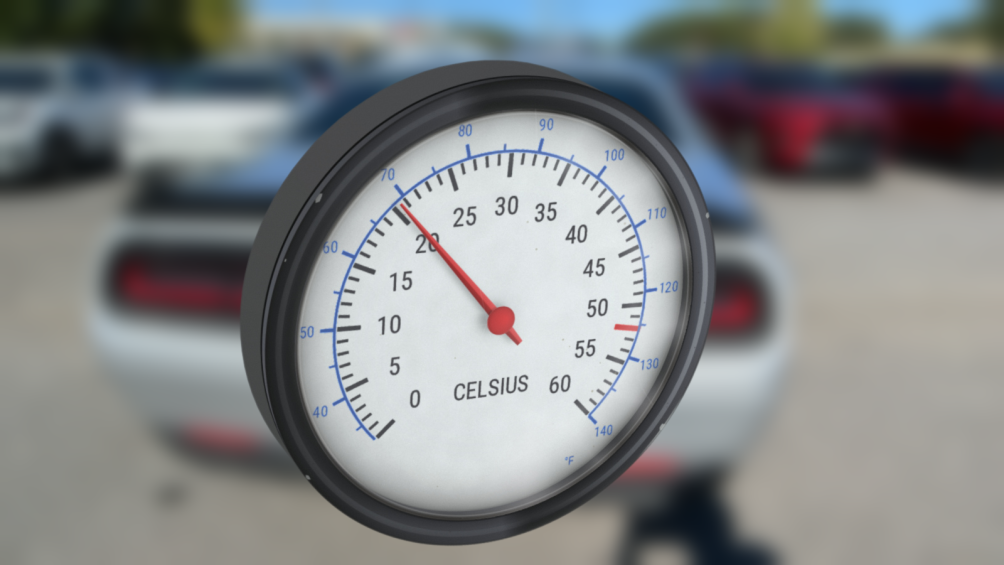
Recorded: 20.5 °C
